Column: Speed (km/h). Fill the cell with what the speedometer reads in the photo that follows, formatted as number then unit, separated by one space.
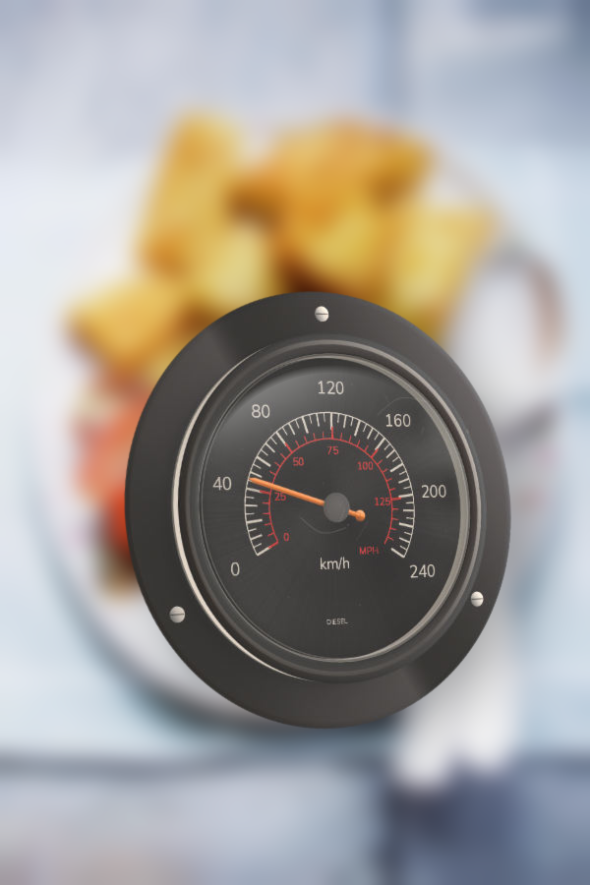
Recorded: 45 km/h
